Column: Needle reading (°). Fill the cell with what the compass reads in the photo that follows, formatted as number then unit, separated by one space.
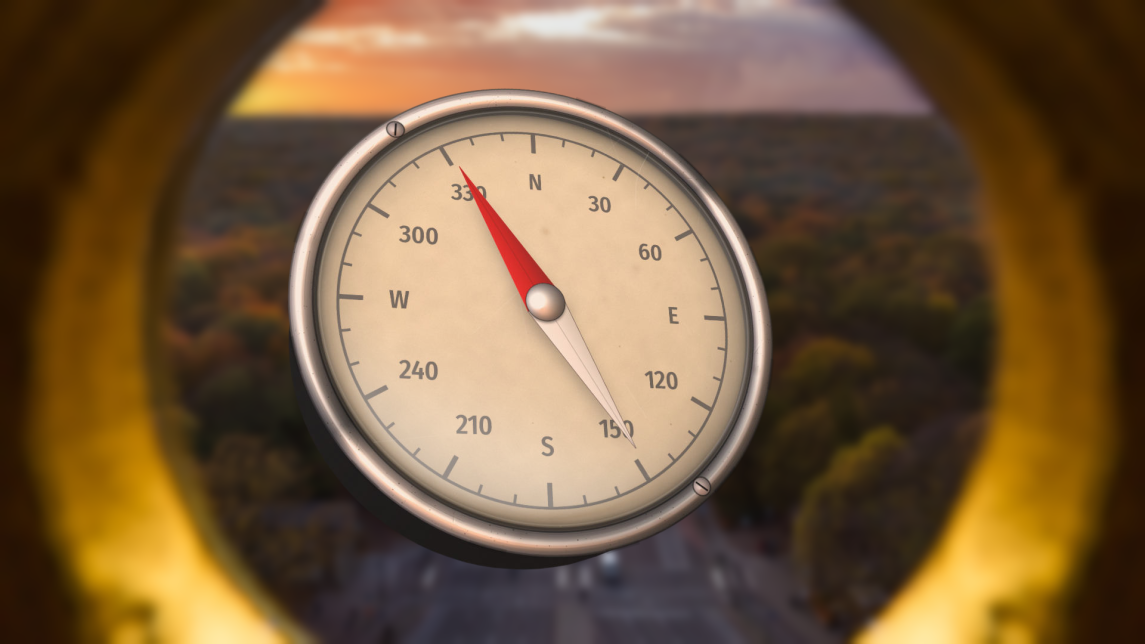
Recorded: 330 °
